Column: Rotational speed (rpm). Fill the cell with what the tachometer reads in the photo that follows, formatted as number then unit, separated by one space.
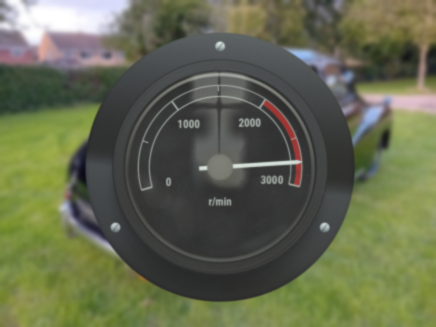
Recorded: 2750 rpm
